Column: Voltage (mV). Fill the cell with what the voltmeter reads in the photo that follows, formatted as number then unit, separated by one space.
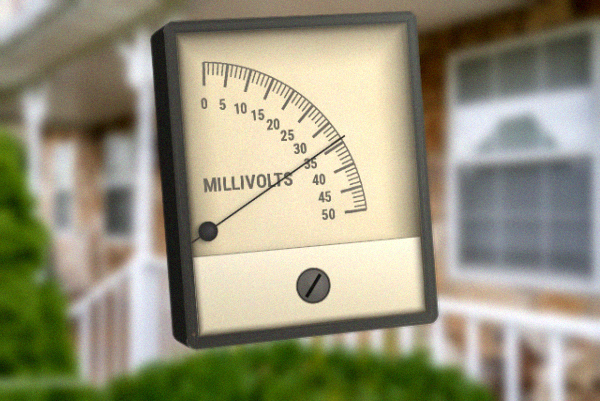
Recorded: 34 mV
